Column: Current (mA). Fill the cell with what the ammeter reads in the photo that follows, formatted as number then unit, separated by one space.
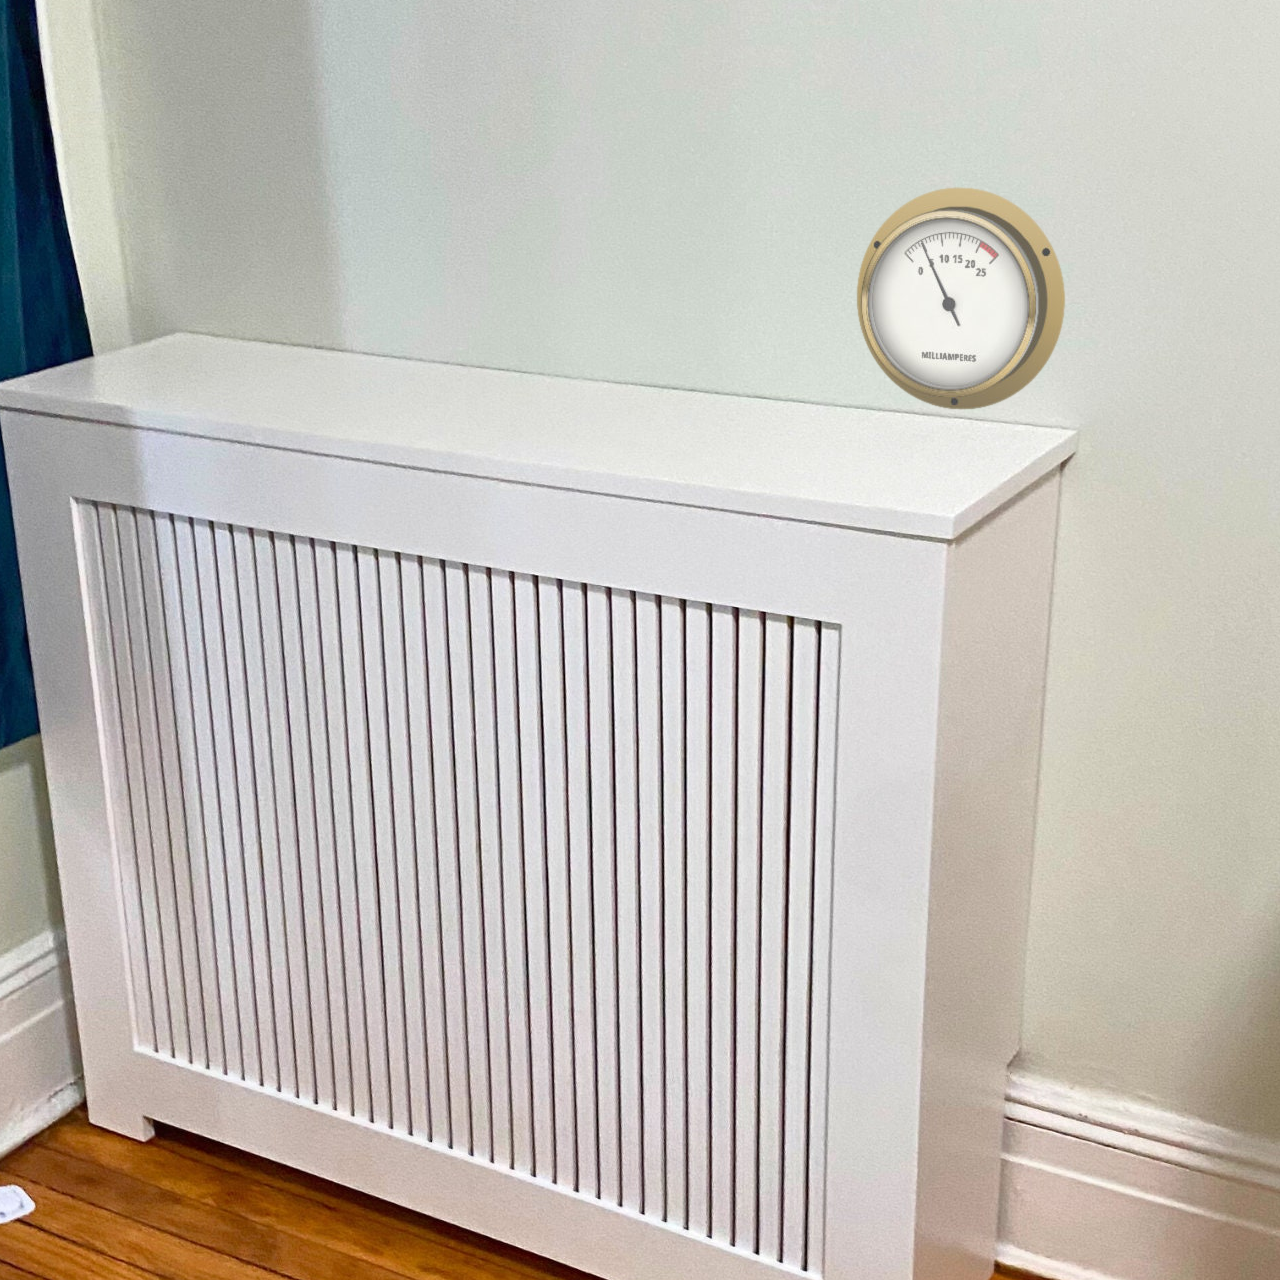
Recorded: 5 mA
